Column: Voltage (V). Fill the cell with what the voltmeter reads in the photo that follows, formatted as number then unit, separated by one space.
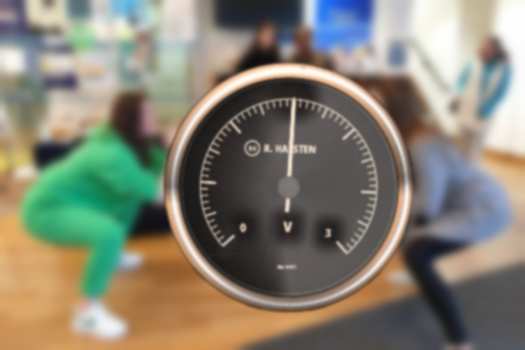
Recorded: 1.5 V
